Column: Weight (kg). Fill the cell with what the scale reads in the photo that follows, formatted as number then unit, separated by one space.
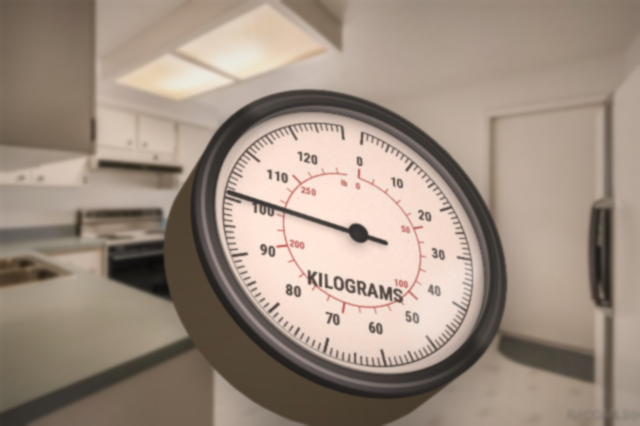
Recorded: 100 kg
